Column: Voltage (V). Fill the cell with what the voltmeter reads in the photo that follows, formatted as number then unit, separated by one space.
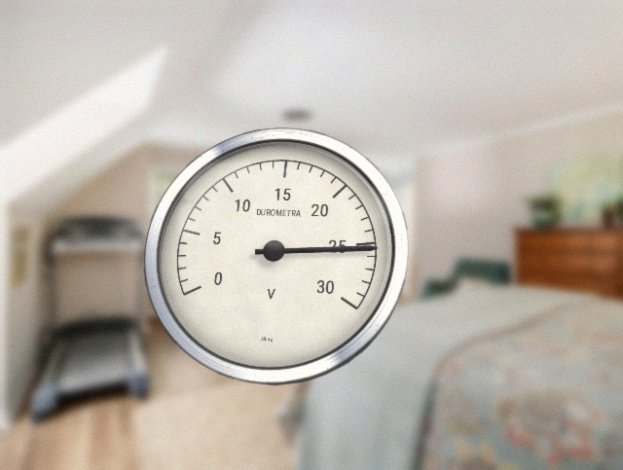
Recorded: 25.5 V
